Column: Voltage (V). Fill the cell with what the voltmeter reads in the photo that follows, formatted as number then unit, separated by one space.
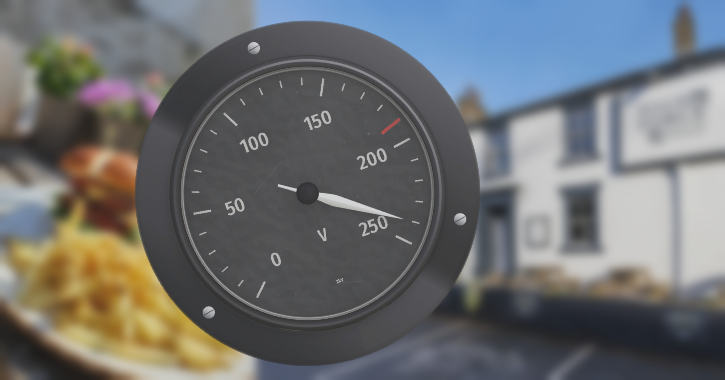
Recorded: 240 V
